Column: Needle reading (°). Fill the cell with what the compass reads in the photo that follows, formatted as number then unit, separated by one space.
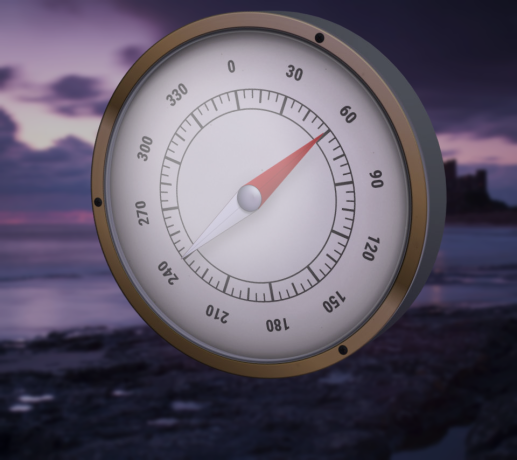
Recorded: 60 °
